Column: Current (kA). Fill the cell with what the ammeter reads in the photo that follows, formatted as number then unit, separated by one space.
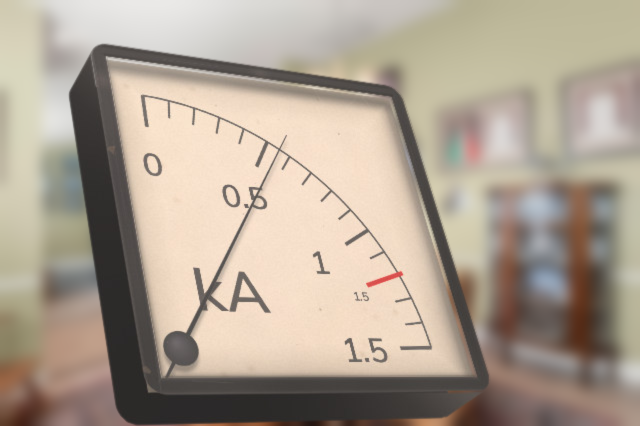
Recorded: 0.55 kA
